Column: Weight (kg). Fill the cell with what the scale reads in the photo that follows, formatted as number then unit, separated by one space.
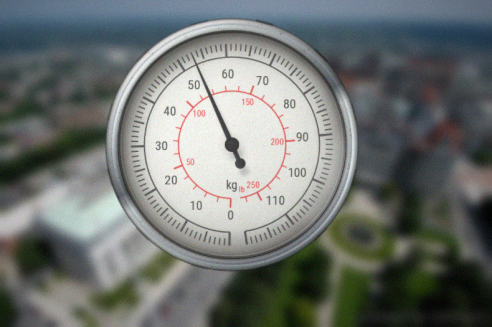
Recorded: 53 kg
